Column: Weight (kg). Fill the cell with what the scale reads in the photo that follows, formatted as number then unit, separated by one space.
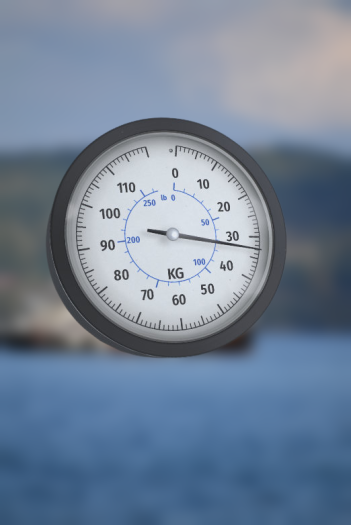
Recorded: 33 kg
